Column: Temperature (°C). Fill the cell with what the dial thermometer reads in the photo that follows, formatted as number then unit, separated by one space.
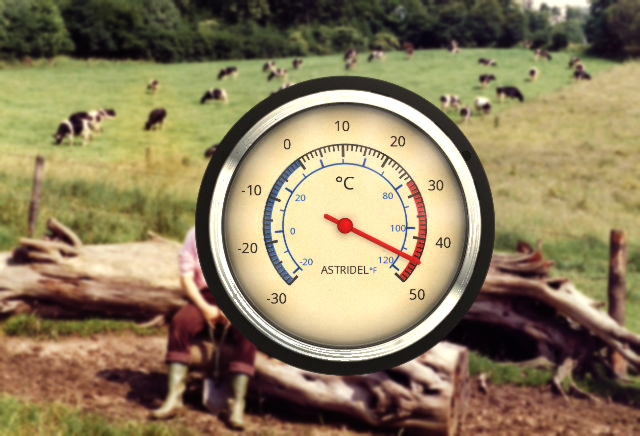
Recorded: 45 °C
